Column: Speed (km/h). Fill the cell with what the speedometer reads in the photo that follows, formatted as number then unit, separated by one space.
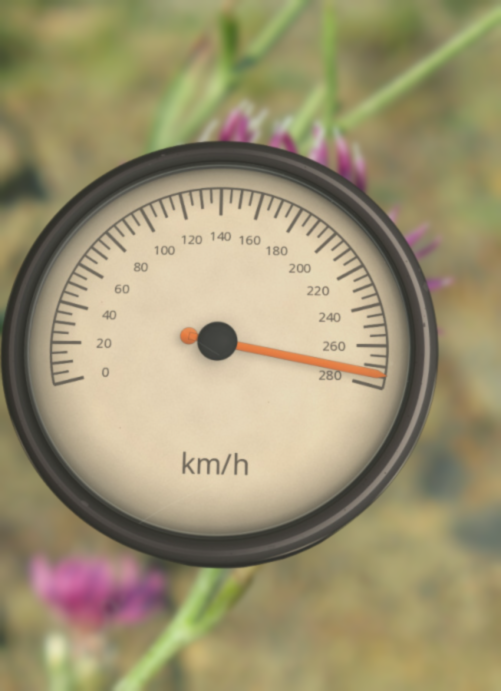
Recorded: 275 km/h
